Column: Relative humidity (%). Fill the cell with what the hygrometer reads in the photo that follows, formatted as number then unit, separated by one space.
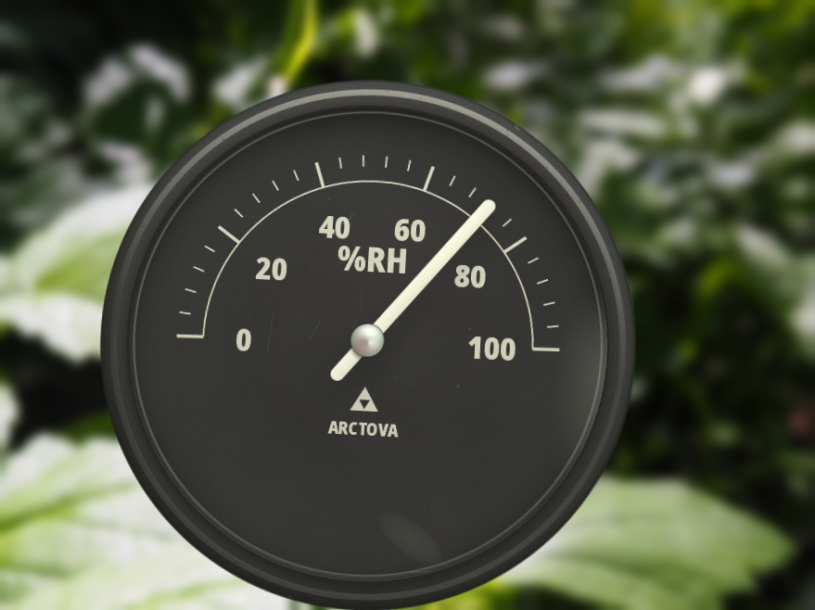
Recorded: 72 %
